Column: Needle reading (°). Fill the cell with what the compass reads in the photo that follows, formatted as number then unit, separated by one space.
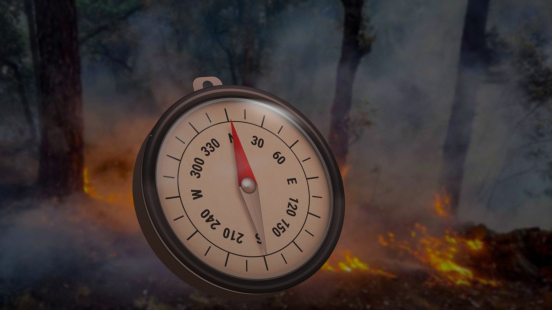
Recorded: 0 °
